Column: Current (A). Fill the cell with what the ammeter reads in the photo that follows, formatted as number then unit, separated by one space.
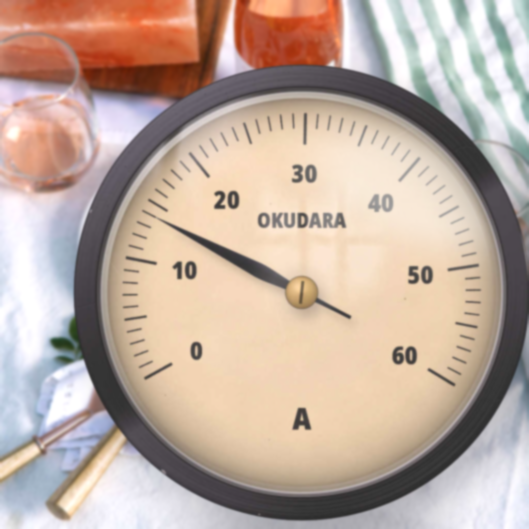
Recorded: 14 A
